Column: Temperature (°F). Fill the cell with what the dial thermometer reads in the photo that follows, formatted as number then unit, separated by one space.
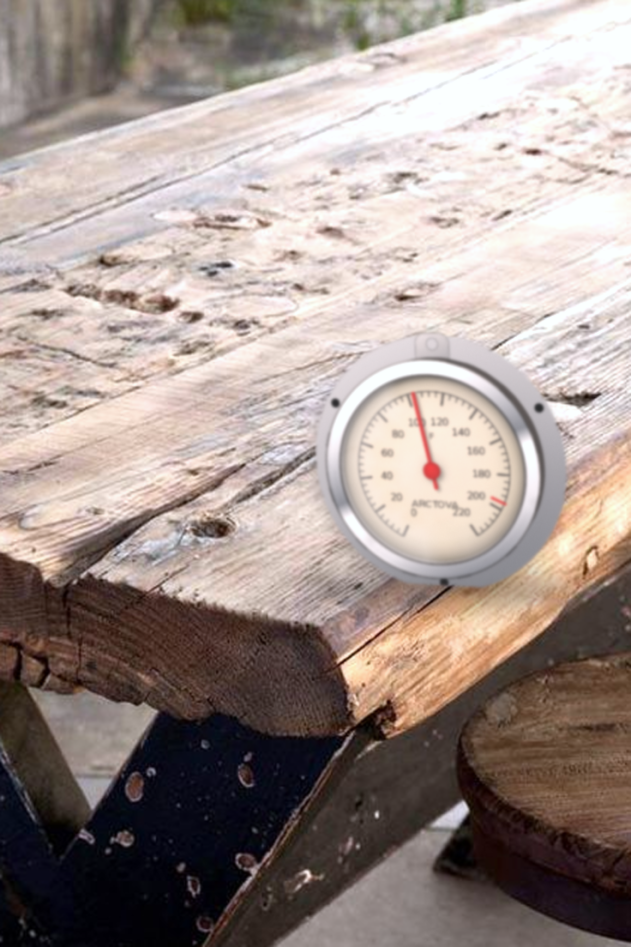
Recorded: 104 °F
